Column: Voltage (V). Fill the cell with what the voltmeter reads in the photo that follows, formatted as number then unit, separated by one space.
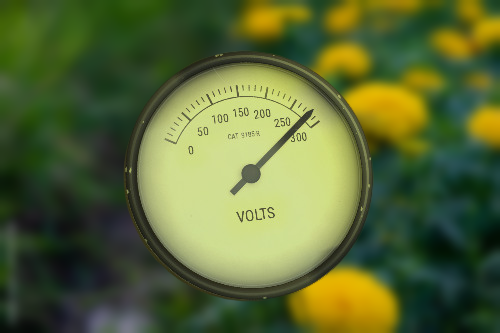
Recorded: 280 V
